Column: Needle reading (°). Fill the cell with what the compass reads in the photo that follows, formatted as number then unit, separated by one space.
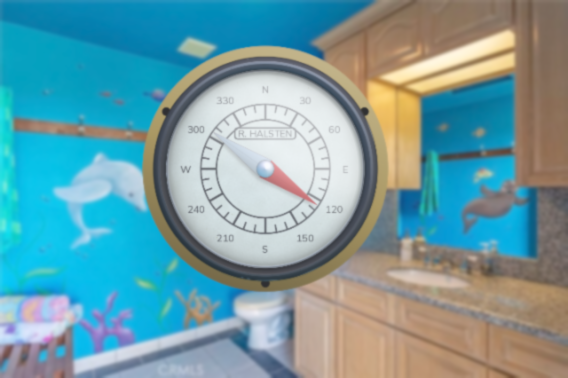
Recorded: 125 °
